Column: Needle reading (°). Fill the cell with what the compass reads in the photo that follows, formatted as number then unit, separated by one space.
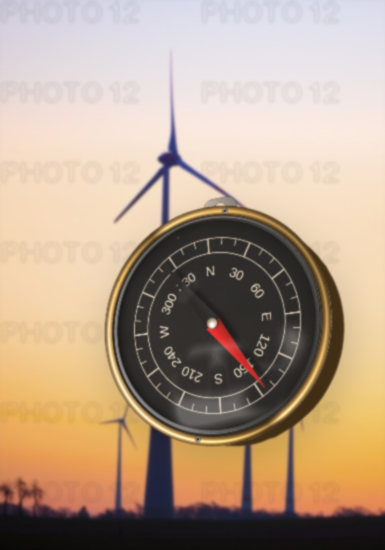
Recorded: 145 °
